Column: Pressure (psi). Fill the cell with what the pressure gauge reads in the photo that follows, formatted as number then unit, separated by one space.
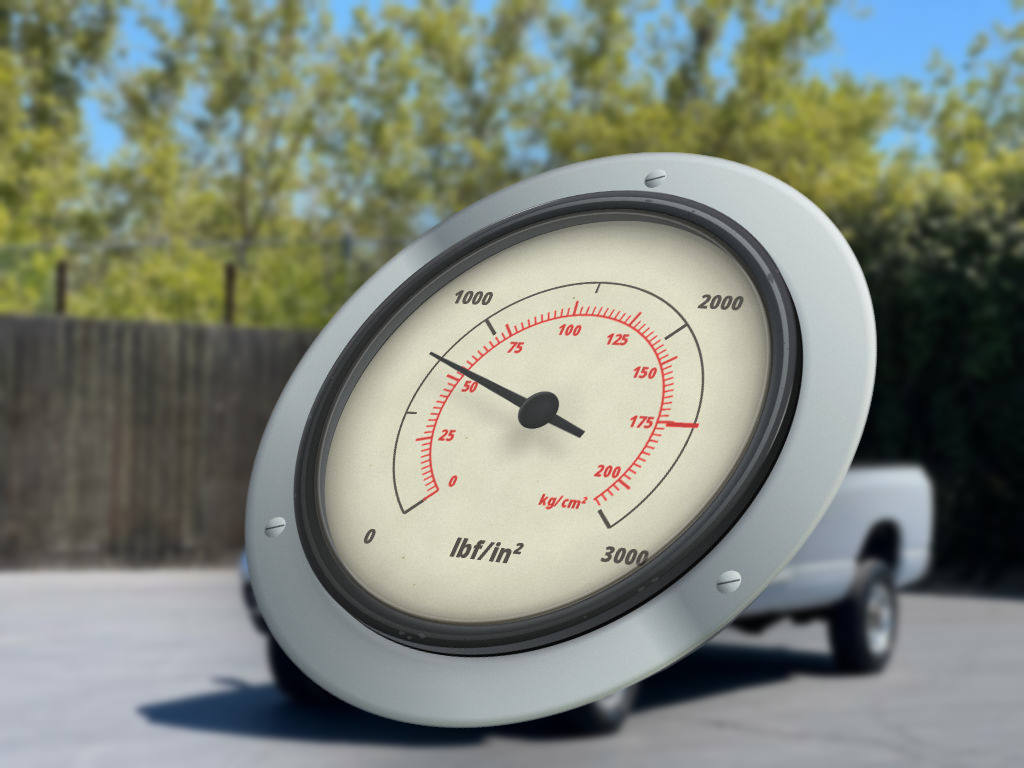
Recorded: 750 psi
